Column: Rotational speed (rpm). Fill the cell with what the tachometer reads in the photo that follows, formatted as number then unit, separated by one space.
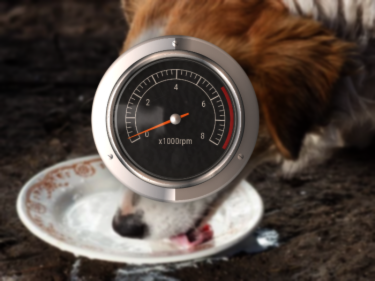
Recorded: 200 rpm
